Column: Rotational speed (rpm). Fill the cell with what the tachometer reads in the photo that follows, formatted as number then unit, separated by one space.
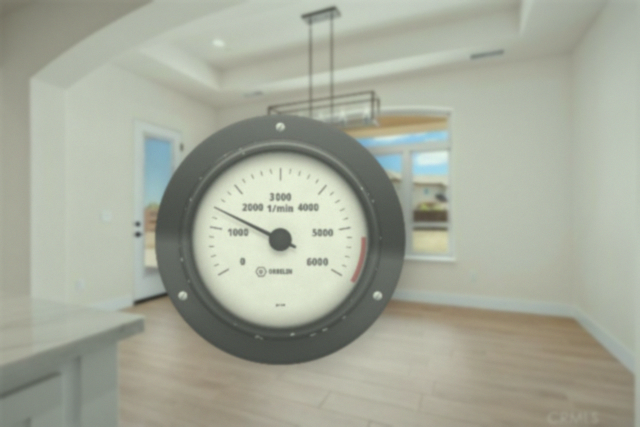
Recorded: 1400 rpm
